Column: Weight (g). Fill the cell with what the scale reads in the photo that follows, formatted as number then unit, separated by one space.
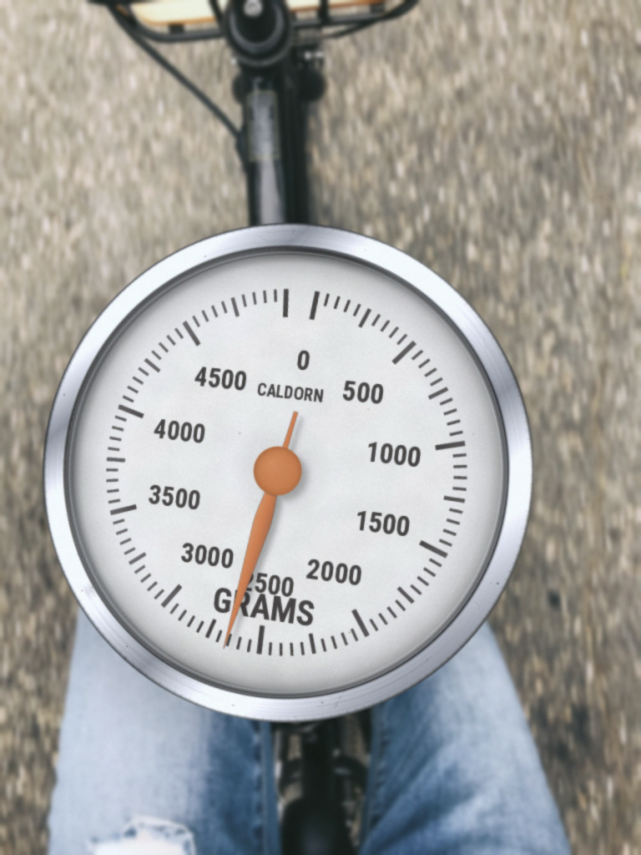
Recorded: 2650 g
